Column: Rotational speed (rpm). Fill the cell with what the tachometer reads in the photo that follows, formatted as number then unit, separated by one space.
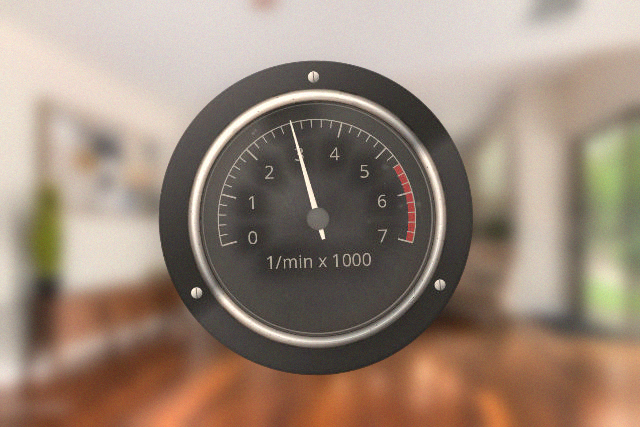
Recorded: 3000 rpm
